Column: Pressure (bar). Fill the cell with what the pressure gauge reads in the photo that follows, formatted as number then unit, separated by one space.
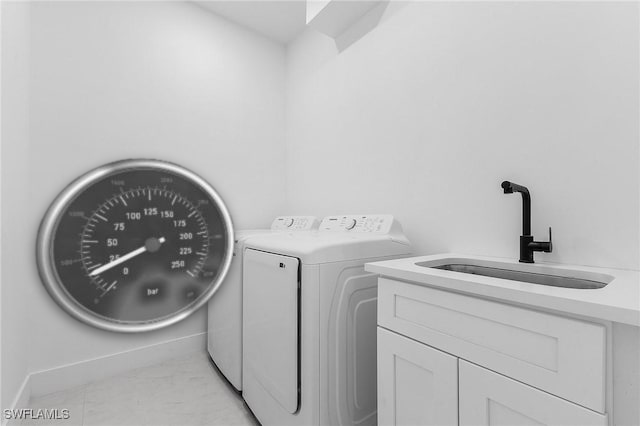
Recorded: 20 bar
